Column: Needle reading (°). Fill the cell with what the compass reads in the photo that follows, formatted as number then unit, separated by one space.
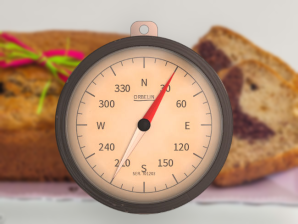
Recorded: 30 °
